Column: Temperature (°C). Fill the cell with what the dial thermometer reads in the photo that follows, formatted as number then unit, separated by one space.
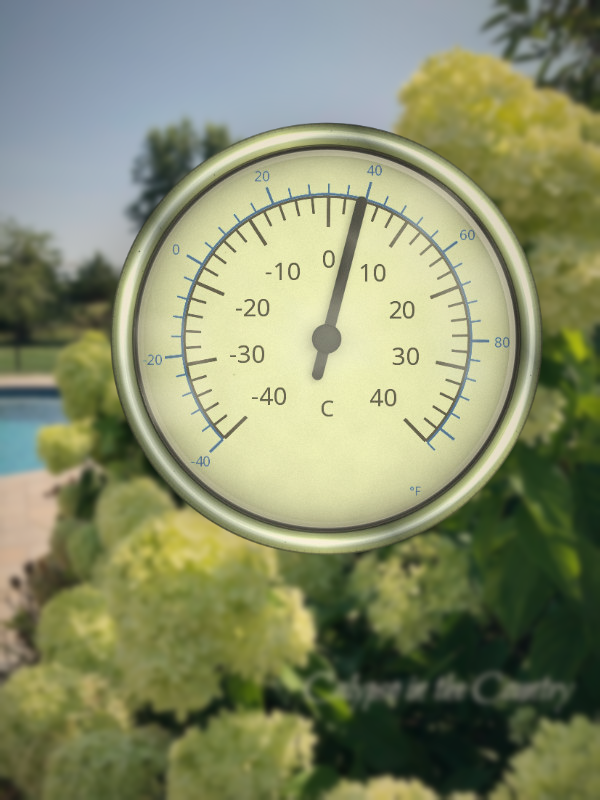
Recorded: 4 °C
